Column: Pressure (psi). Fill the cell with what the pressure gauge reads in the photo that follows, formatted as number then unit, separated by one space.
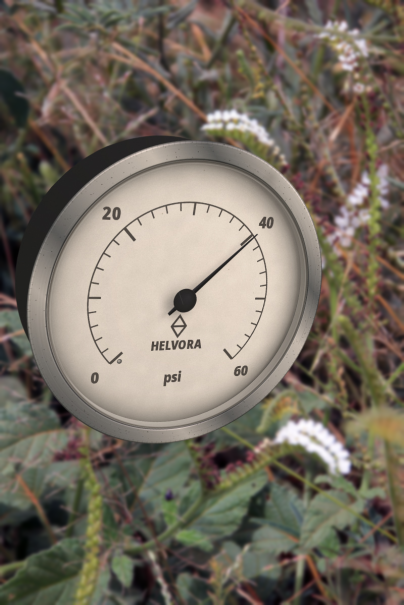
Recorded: 40 psi
